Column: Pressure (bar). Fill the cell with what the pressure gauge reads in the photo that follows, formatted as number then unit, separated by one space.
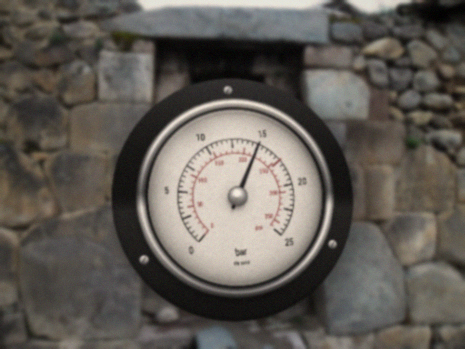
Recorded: 15 bar
